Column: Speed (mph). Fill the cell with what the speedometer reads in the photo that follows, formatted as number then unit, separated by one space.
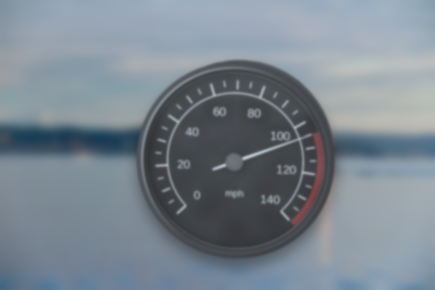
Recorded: 105 mph
